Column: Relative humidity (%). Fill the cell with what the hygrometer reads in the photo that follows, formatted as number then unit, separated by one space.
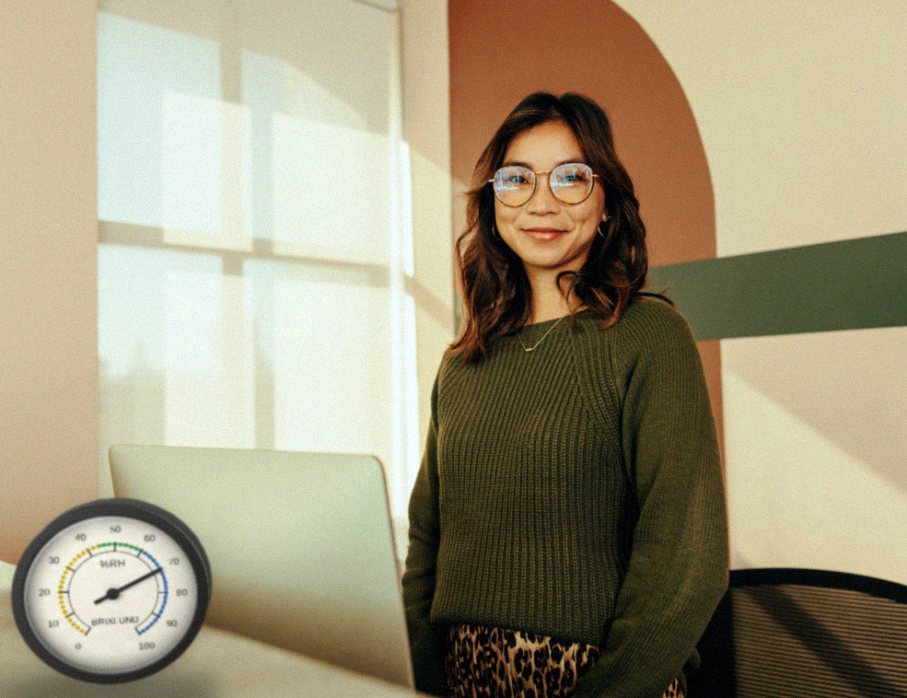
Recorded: 70 %
